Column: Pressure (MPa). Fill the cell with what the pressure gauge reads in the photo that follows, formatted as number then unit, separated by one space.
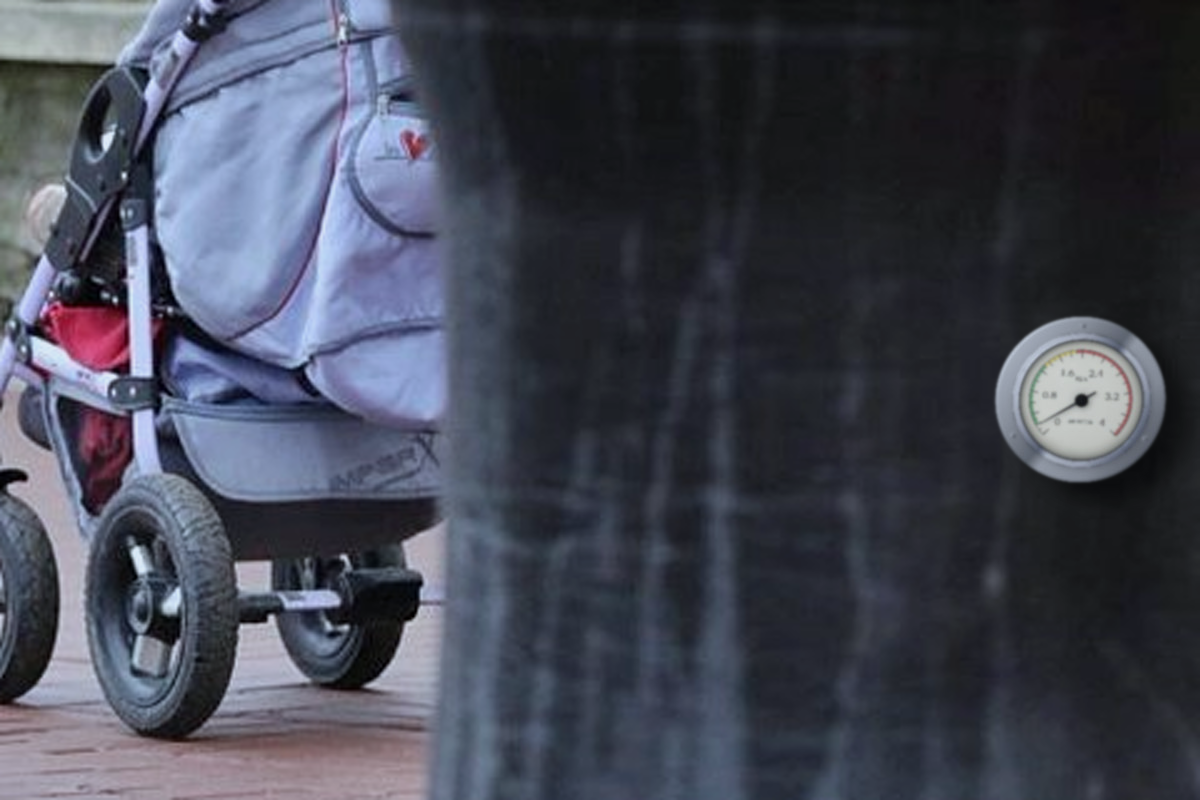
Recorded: 0.2 MPa
